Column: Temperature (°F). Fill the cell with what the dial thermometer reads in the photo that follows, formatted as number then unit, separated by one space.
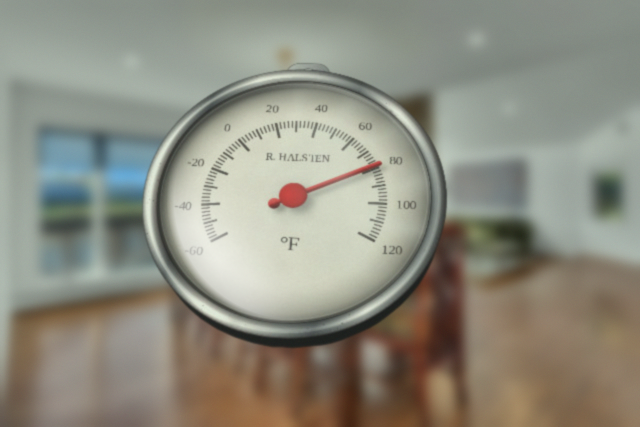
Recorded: 80 °F
